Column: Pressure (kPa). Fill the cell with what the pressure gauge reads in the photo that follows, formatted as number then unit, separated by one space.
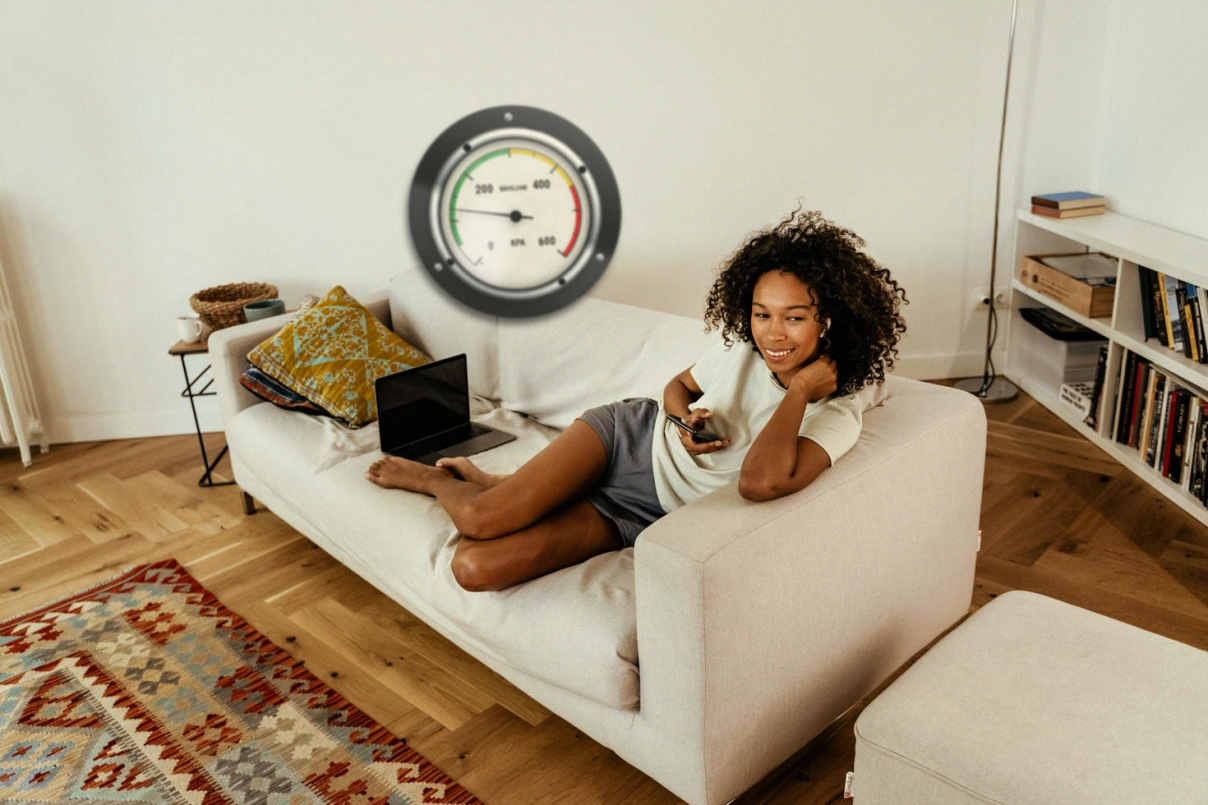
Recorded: 125 kPa
